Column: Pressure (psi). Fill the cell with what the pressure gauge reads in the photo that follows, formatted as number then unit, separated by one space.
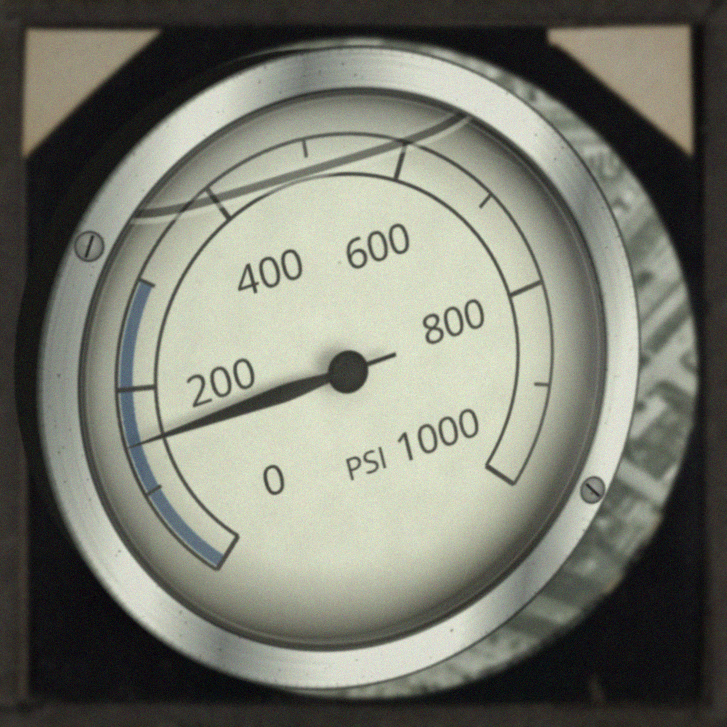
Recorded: 150 psi
